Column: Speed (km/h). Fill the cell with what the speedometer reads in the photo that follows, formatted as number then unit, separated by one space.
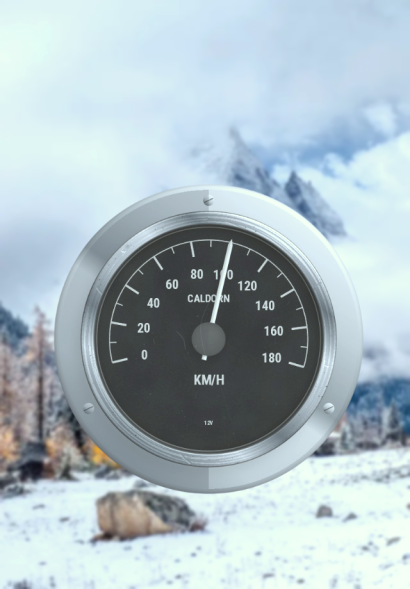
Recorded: 100 km/h
